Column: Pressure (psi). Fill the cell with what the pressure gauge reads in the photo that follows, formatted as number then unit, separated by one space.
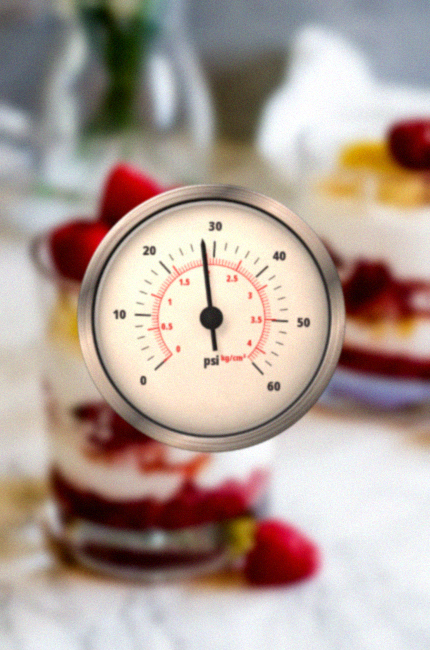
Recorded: 28 psi
